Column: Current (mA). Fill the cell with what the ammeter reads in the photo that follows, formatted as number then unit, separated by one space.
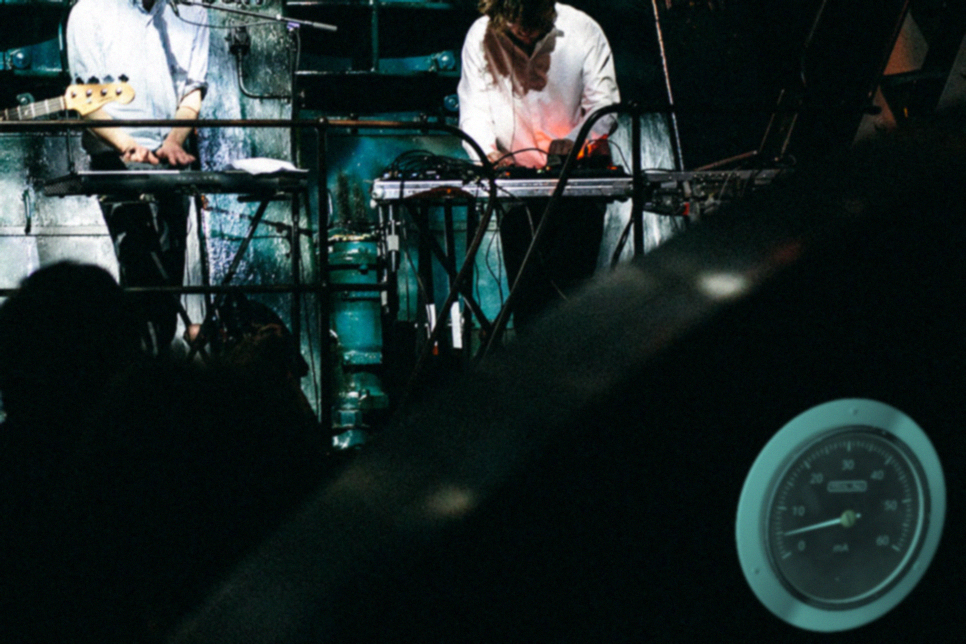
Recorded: 5 mA
